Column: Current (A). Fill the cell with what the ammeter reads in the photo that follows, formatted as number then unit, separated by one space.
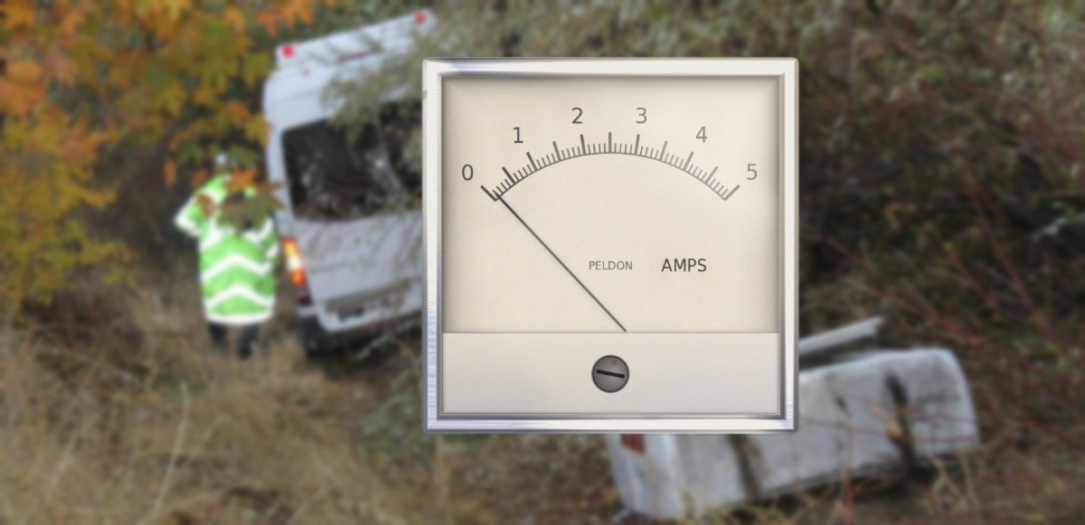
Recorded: 0.1 A
